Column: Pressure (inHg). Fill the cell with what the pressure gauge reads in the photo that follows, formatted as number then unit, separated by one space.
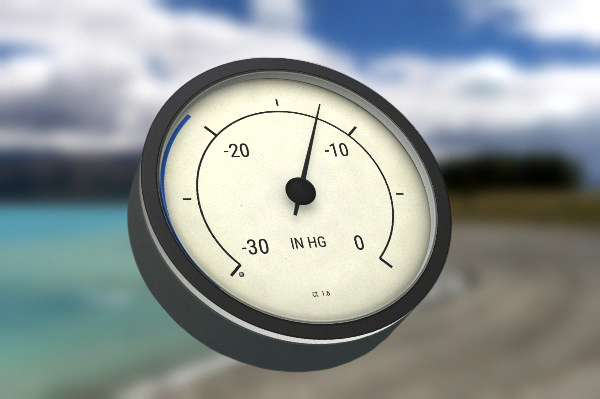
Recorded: -12.5 inHg
